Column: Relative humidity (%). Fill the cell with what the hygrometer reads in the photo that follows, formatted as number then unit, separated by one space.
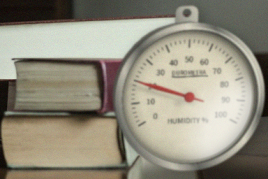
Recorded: 20 %
